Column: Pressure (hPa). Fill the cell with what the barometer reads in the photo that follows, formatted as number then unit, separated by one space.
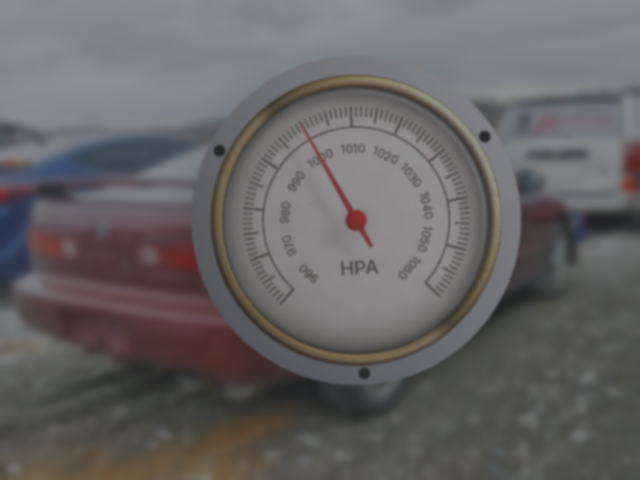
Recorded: 1000 hPa
